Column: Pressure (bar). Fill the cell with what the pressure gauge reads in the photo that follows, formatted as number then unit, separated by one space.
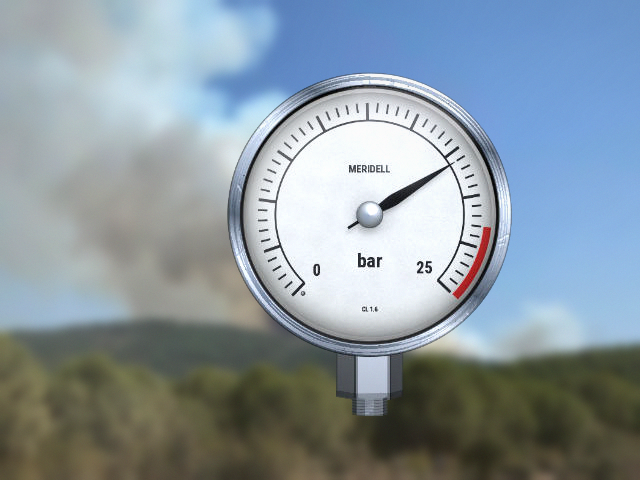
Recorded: 18 bar
